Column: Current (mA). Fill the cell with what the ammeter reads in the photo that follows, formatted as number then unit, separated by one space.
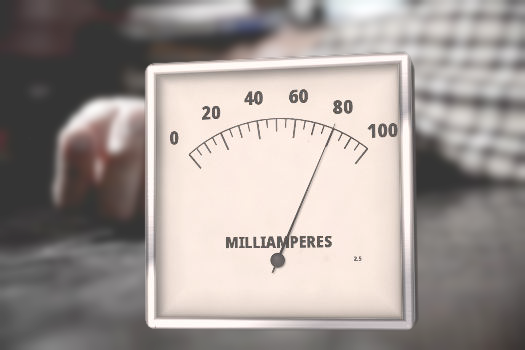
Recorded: 80 mA
